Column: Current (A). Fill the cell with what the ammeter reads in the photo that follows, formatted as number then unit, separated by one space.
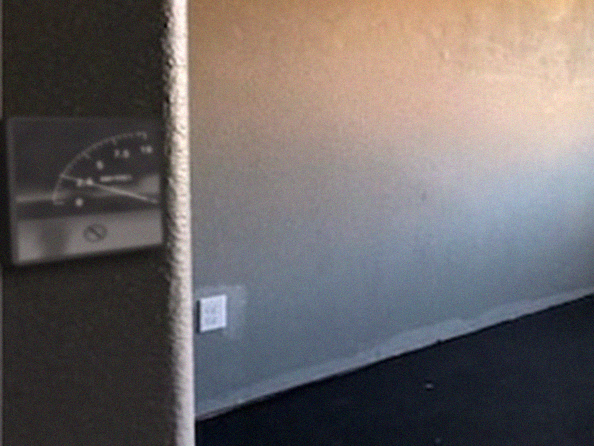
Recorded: 2.5 A
